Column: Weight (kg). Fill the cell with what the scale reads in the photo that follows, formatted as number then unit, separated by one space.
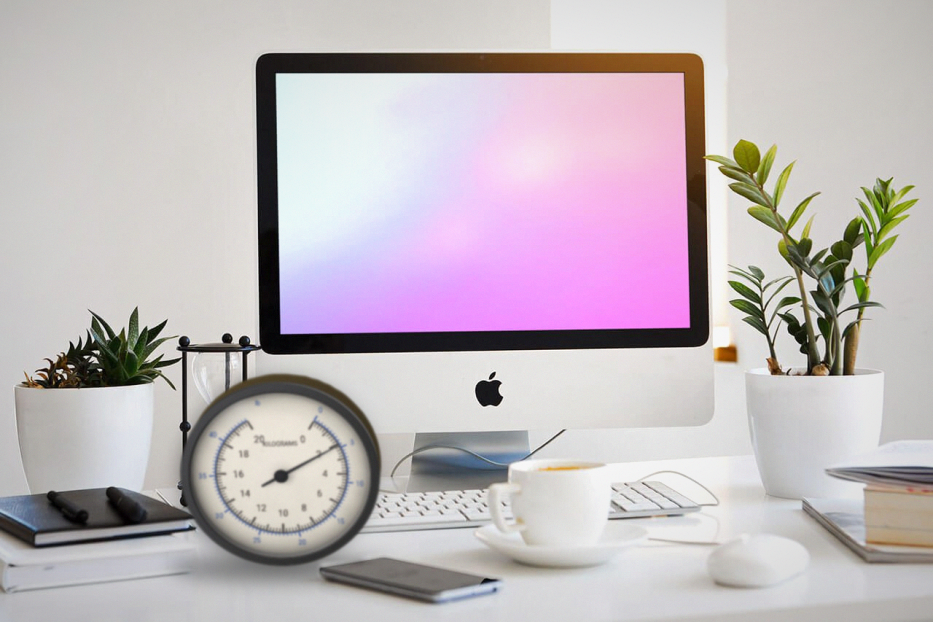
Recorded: 2 kg
